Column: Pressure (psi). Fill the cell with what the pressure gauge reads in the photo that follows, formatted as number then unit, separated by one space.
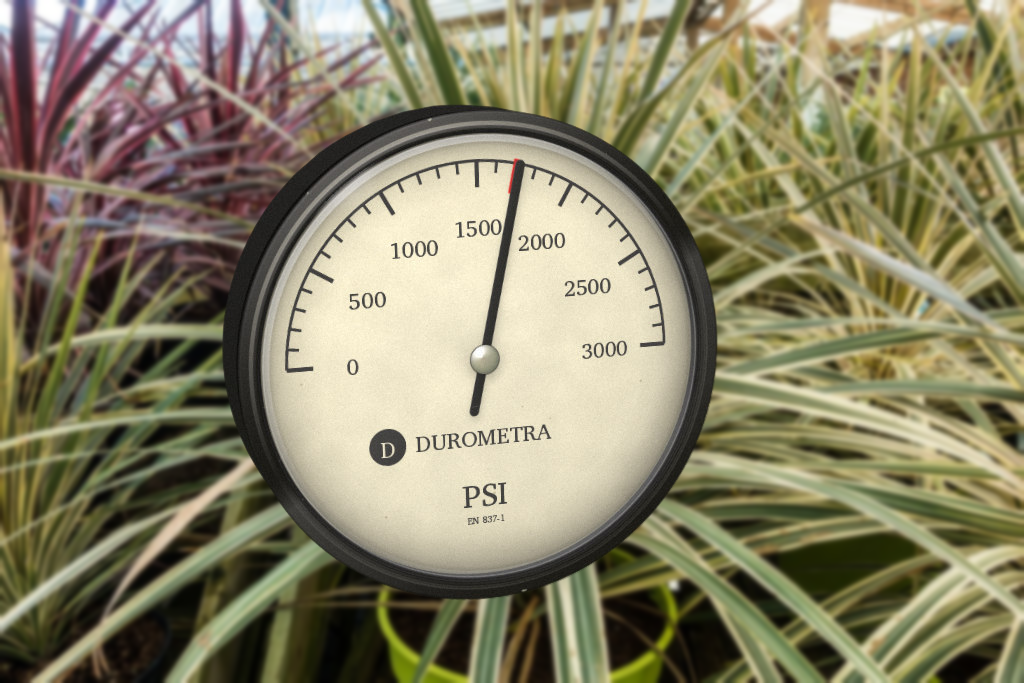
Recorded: 1700 psi
